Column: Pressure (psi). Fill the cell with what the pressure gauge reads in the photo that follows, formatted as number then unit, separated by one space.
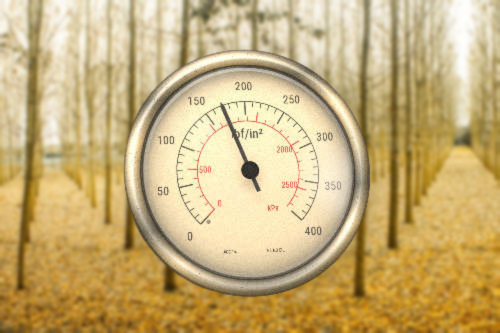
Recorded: 170 psi
